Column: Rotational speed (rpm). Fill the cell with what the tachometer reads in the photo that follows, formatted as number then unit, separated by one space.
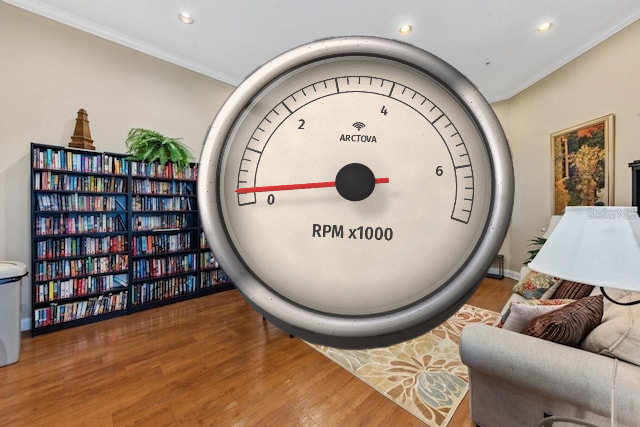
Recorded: 200 rpm
